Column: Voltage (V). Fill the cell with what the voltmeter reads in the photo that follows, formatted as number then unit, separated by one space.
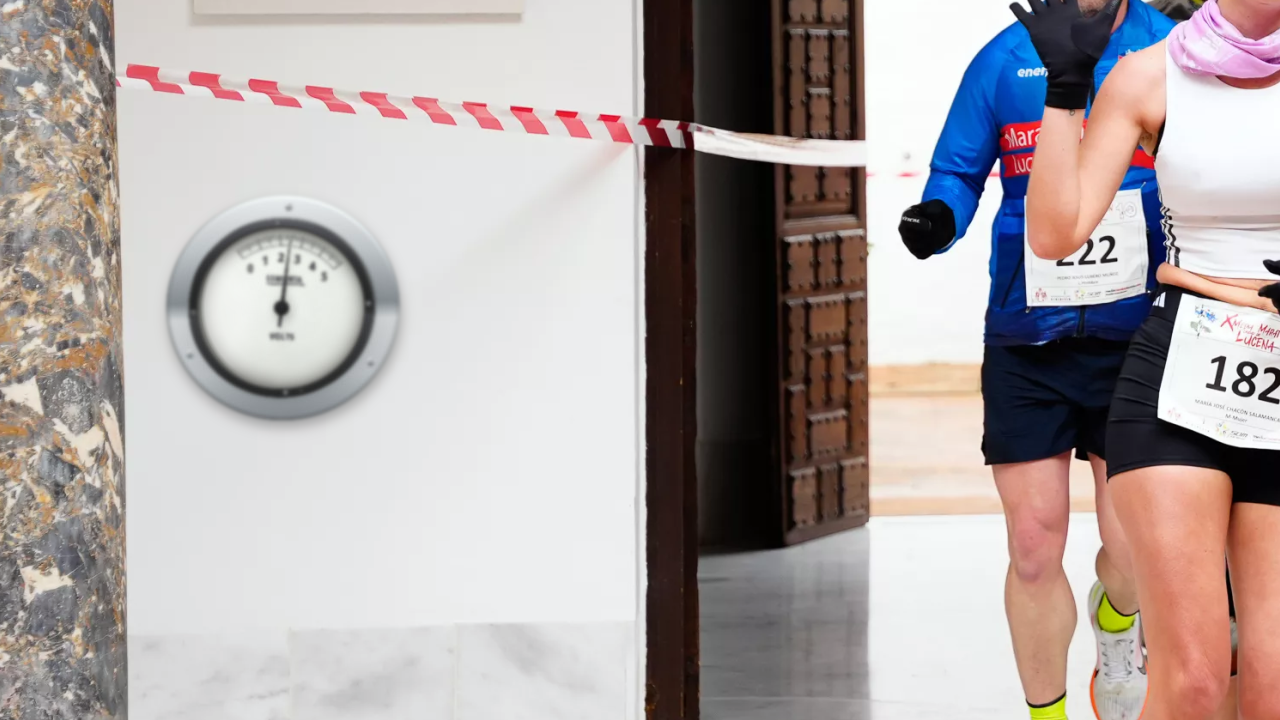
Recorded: 2.5 V
